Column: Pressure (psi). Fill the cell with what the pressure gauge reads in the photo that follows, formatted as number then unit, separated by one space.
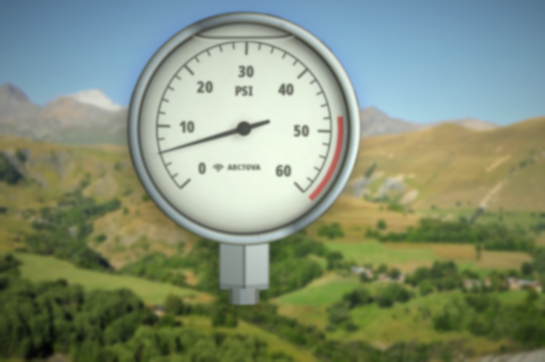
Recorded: 6 psi
